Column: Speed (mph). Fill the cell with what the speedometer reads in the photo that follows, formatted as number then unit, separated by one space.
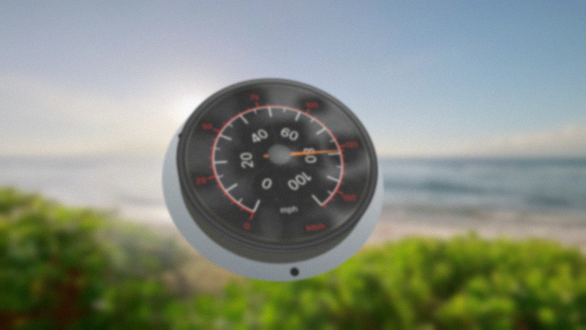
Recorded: 80 mph
